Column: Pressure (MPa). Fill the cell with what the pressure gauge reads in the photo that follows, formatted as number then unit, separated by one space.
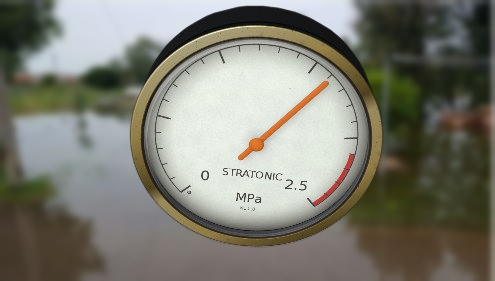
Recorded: 1.6 MPa
